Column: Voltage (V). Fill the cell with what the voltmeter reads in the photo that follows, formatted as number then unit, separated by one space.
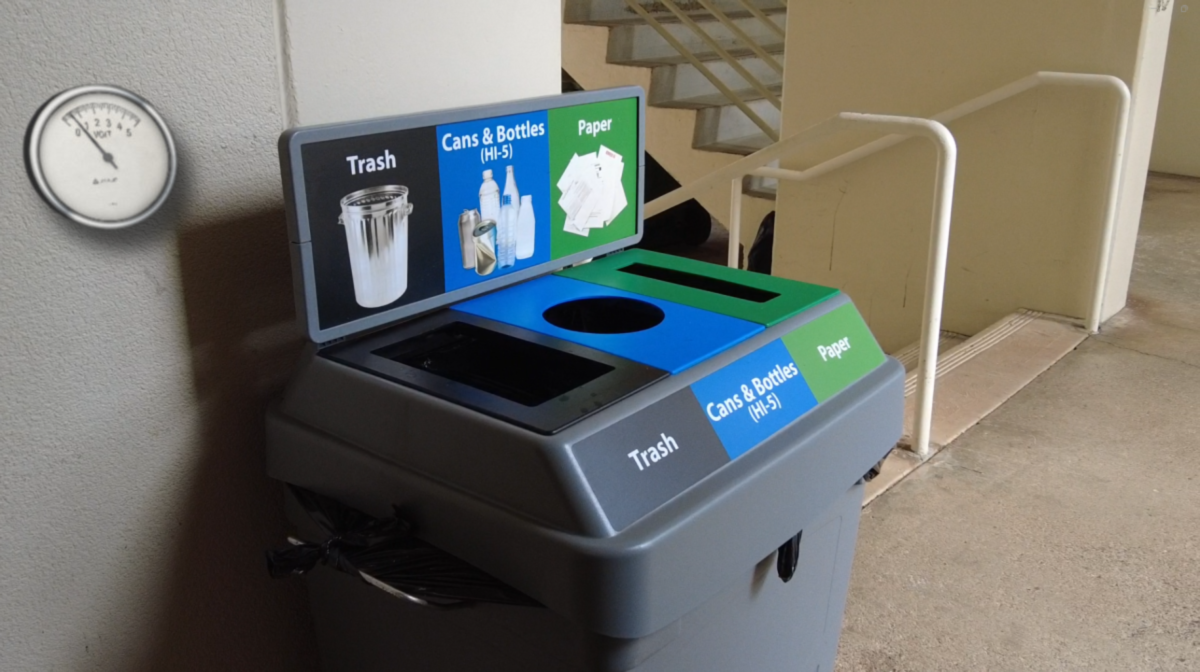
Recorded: 0.5 V
